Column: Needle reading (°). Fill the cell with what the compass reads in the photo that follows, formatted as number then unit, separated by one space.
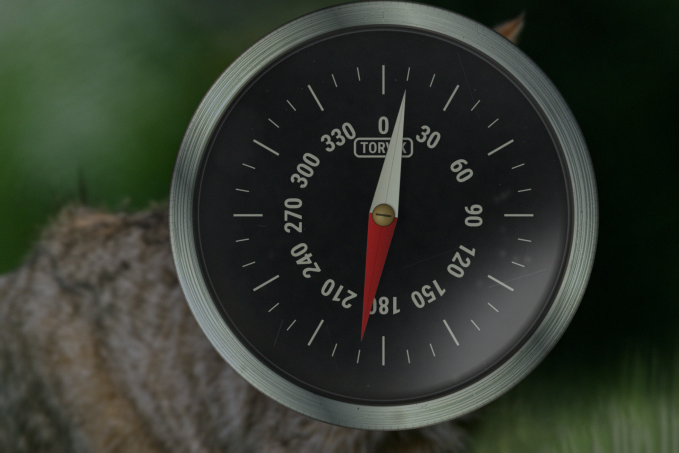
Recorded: 190 °
